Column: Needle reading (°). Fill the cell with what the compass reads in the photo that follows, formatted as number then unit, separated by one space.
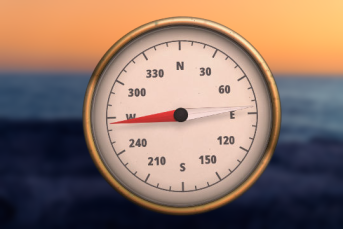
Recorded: 265 °
